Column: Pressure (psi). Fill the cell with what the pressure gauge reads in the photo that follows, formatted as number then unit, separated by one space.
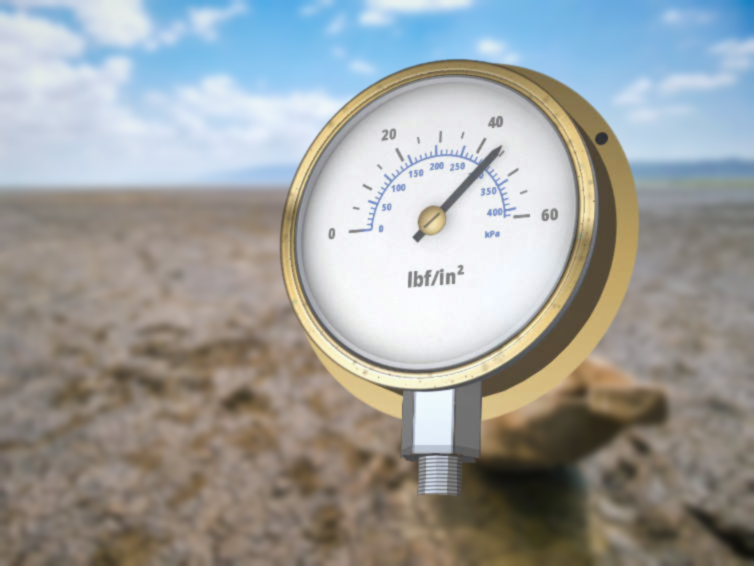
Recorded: 45 psi
